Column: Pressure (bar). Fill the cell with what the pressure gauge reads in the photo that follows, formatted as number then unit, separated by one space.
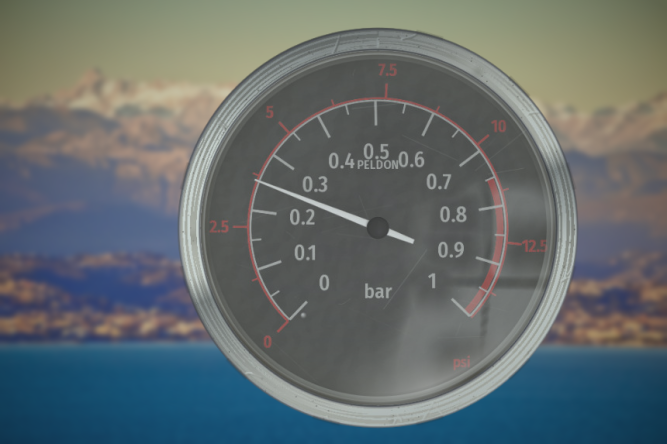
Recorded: 0.25 bar
